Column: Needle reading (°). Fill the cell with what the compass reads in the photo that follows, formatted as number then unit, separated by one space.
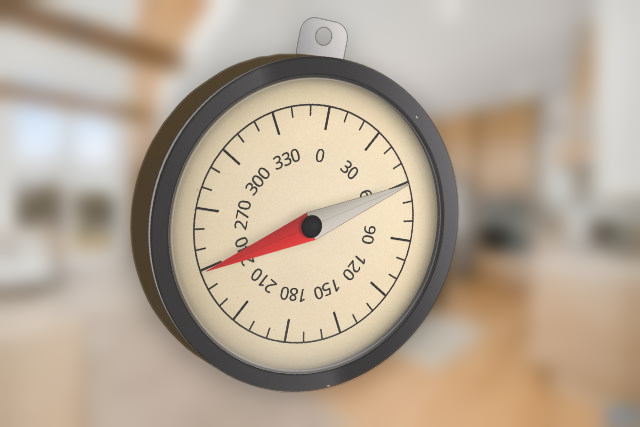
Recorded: 240 °
